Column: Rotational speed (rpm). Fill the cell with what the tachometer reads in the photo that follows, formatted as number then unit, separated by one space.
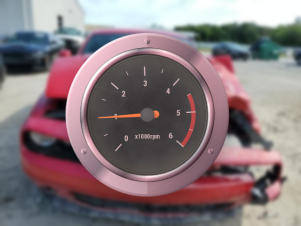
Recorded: 1000 rpm
